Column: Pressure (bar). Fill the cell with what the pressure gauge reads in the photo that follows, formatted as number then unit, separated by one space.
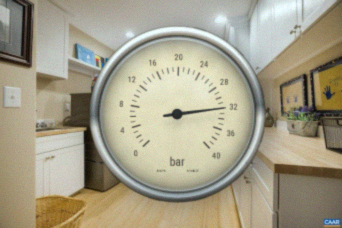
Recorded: 32 bar
